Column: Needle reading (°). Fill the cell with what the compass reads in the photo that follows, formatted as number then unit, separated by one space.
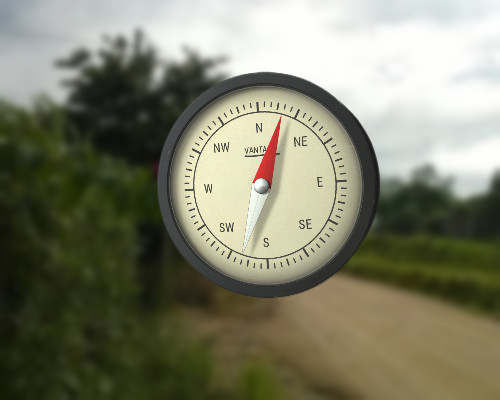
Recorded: 20 °
